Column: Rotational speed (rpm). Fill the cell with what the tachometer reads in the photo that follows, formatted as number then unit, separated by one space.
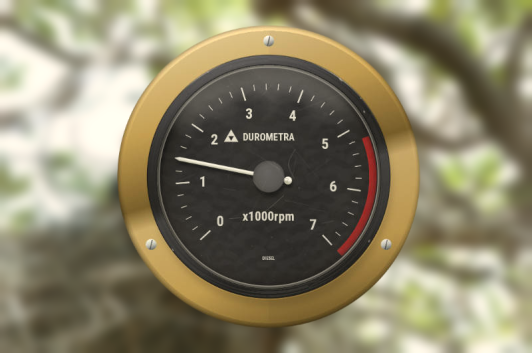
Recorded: 1400 rpm
